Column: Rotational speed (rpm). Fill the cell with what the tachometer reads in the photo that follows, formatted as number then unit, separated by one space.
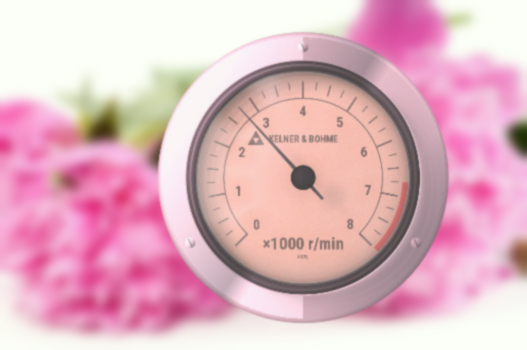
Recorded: 2750 rpm
